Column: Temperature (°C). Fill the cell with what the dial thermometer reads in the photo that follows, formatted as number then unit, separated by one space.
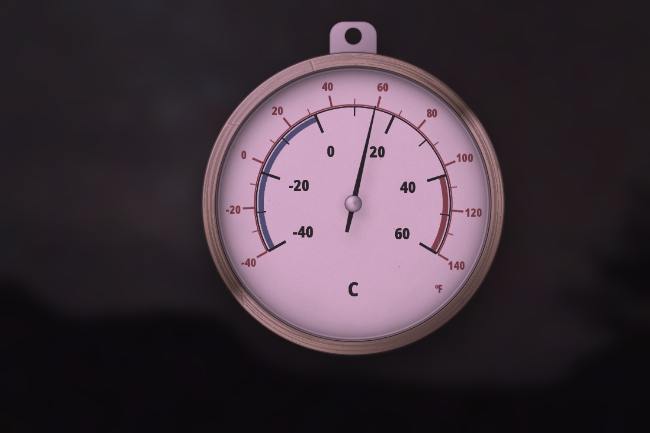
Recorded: 15 °C
